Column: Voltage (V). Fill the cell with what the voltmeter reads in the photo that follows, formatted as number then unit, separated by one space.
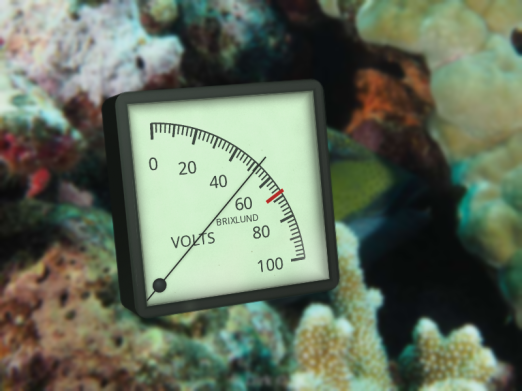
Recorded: 52 V
